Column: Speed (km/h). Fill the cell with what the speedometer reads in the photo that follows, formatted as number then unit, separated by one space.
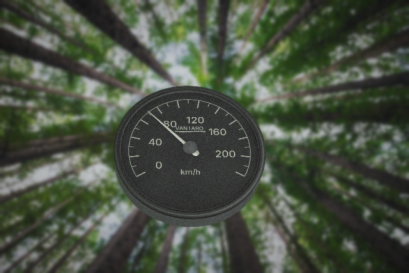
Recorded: 70 km/h
